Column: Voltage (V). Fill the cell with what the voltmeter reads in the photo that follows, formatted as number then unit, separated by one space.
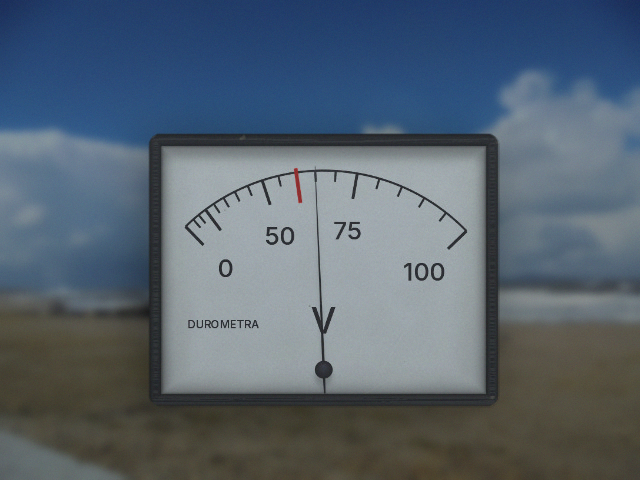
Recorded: 65 V
